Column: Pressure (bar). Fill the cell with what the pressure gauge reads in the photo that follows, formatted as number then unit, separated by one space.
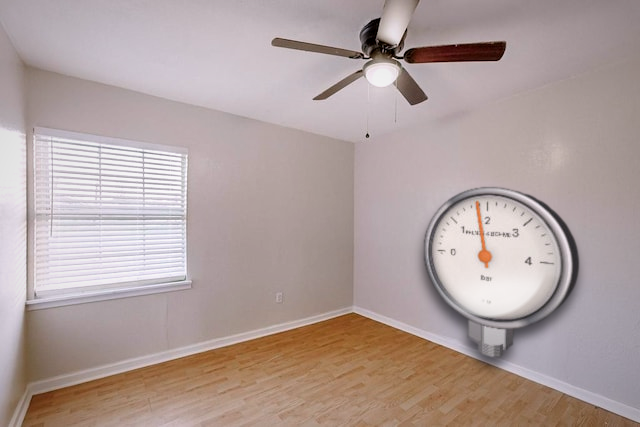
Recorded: 1.8 bar
